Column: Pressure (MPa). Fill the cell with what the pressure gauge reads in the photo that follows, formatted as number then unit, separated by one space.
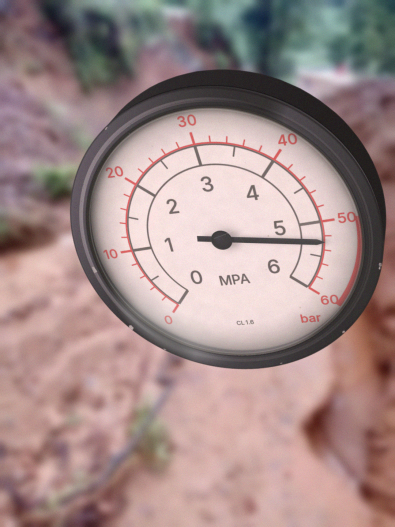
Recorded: 5.25 MPa
